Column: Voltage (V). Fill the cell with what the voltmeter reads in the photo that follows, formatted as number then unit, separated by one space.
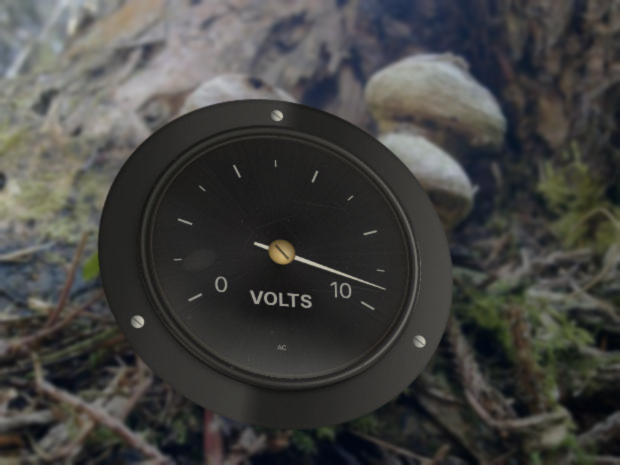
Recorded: 9.5 V
